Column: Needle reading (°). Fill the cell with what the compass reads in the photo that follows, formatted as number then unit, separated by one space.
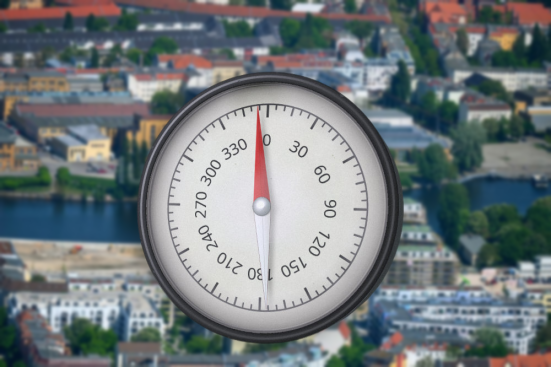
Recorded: 355 °
